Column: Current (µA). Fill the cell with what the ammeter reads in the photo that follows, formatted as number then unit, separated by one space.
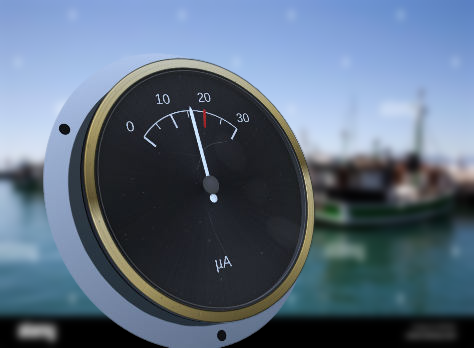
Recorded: 15 µA
